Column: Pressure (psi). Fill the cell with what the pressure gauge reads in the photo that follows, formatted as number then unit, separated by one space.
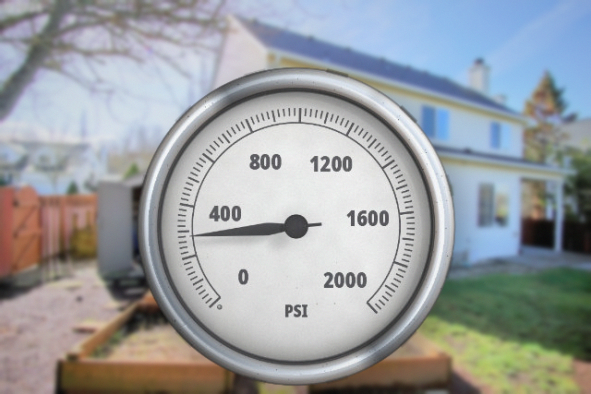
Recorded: 280 psi
